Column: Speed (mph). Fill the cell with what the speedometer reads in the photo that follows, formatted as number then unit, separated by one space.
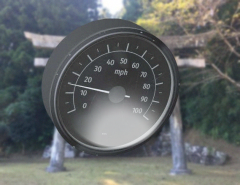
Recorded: 15 mph
